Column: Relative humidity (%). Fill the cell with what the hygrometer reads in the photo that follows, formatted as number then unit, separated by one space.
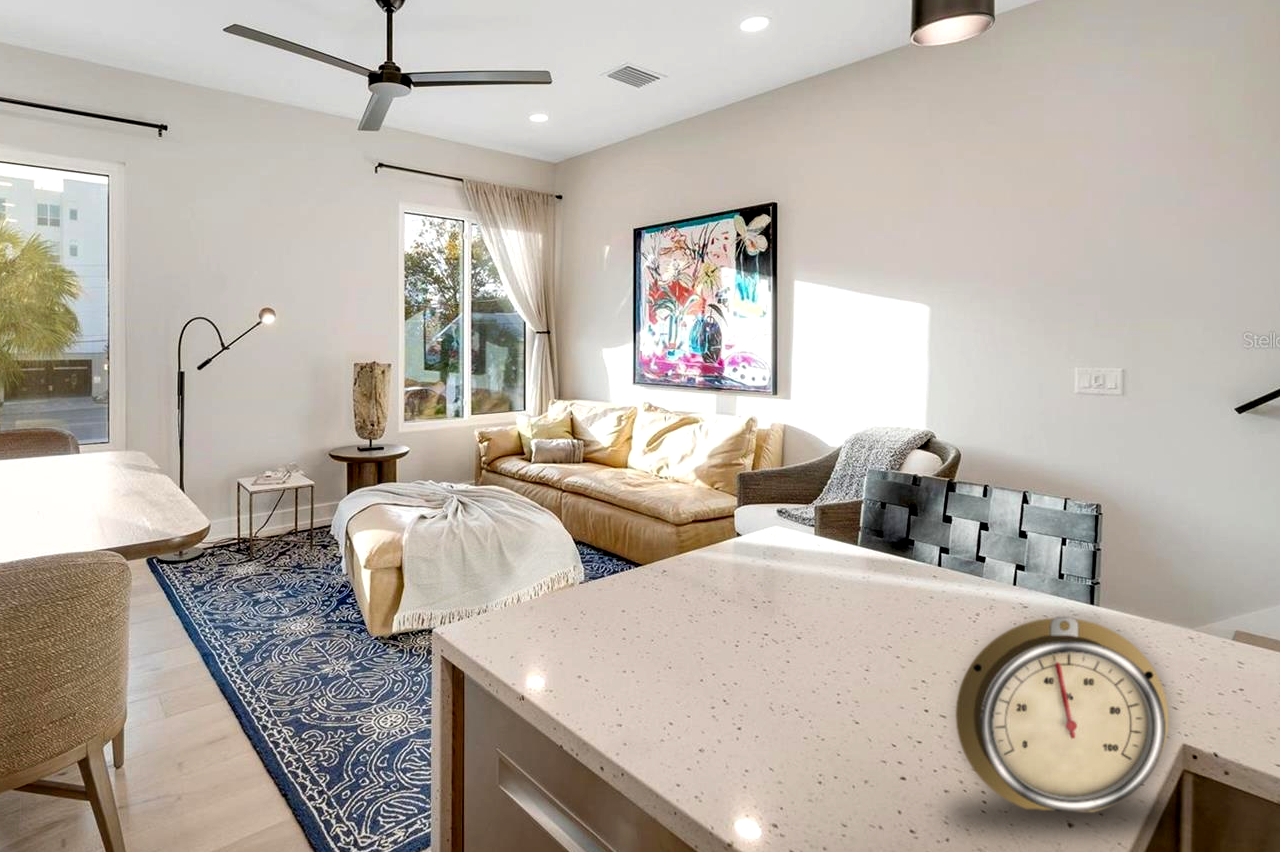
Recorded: 45 %
